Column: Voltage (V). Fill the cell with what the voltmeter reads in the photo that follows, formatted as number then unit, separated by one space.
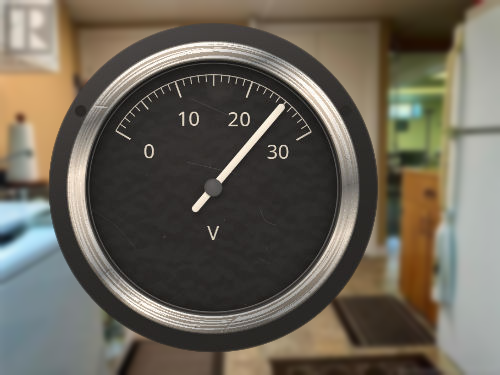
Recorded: 25 V
